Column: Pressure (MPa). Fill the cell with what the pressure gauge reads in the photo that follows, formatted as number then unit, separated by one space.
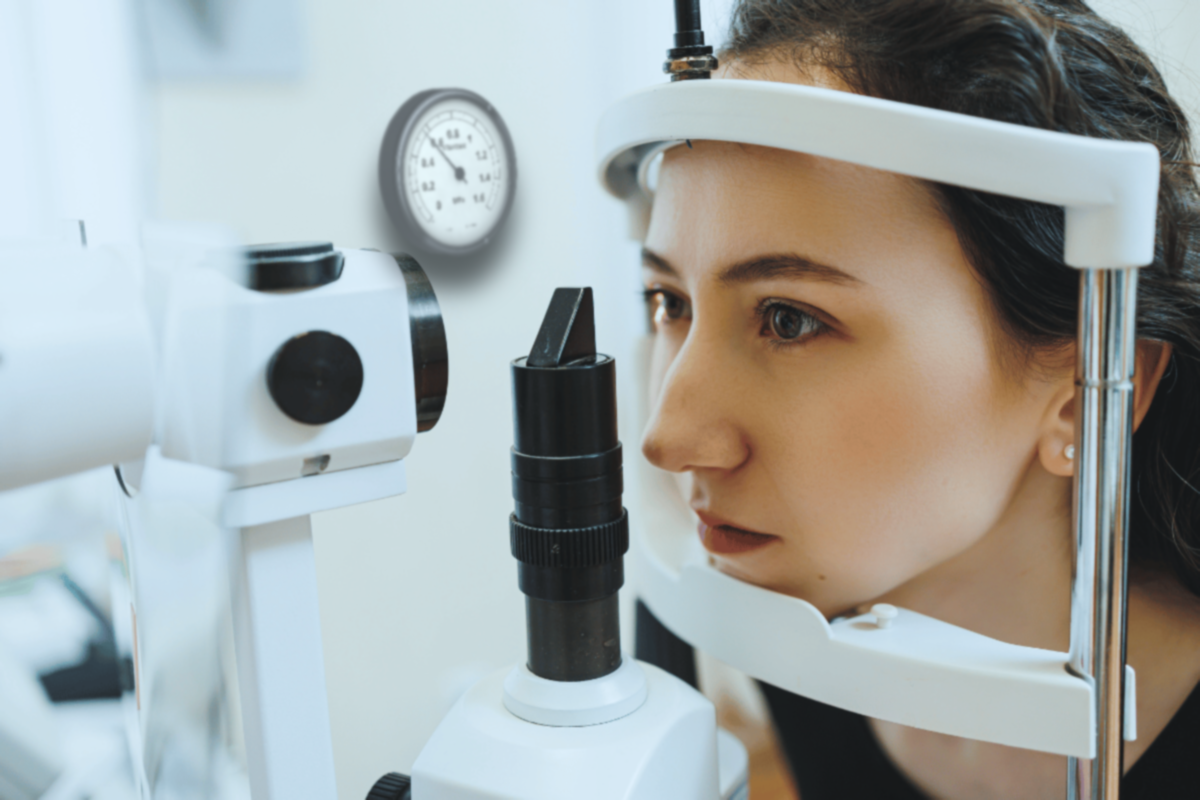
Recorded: 0.55 MPa
